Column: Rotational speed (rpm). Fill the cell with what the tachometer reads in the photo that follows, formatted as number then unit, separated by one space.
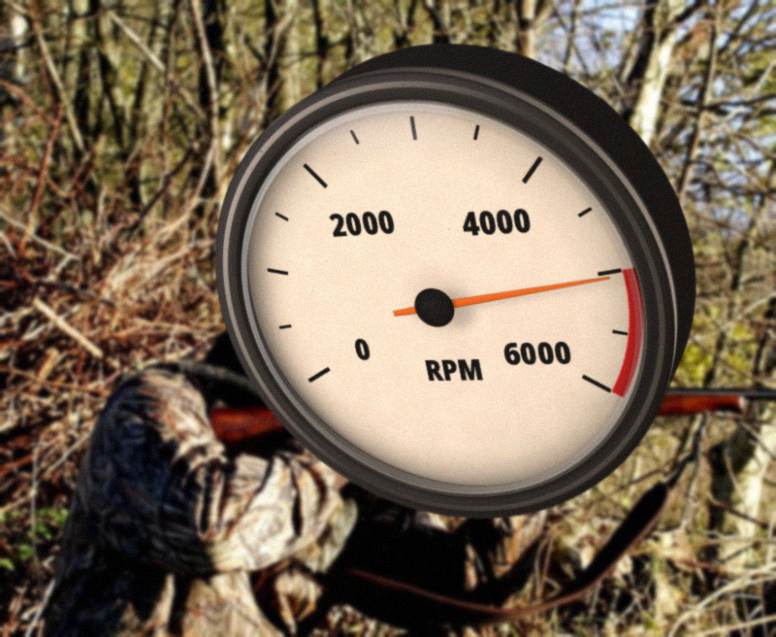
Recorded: 5000 rpm
